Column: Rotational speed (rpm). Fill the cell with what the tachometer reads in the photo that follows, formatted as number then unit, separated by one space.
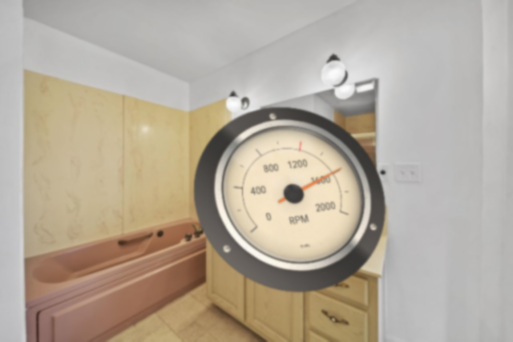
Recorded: 1600 rpm
